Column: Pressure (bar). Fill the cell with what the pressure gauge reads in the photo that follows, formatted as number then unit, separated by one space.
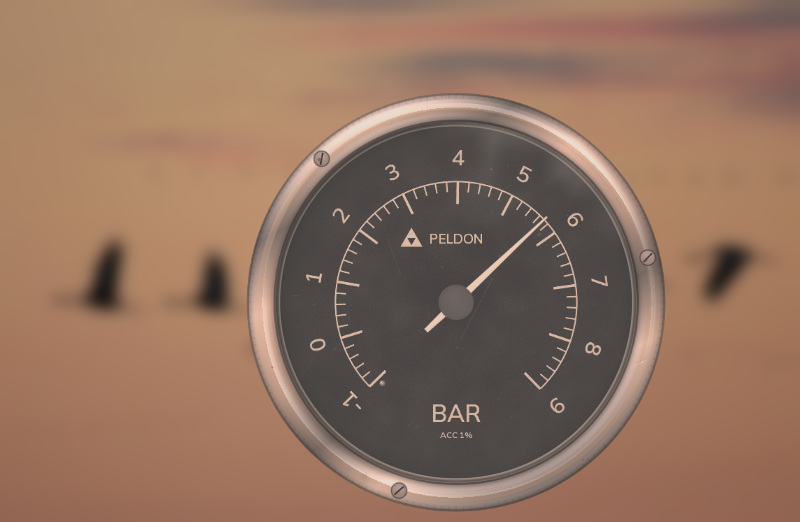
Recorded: 5.7 bar
